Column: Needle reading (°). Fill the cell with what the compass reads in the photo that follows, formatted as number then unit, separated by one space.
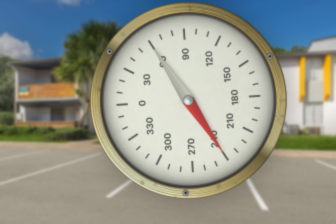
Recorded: 240 °
